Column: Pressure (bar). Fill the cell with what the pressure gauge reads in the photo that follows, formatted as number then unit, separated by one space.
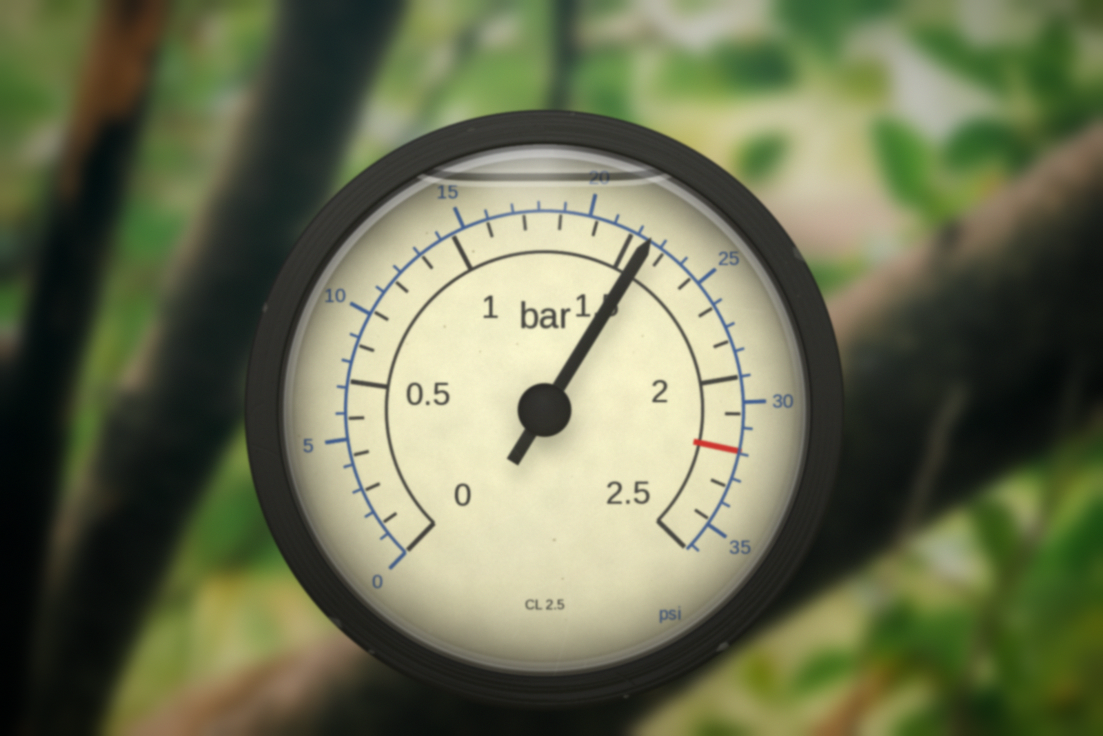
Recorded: 1.55 bar
